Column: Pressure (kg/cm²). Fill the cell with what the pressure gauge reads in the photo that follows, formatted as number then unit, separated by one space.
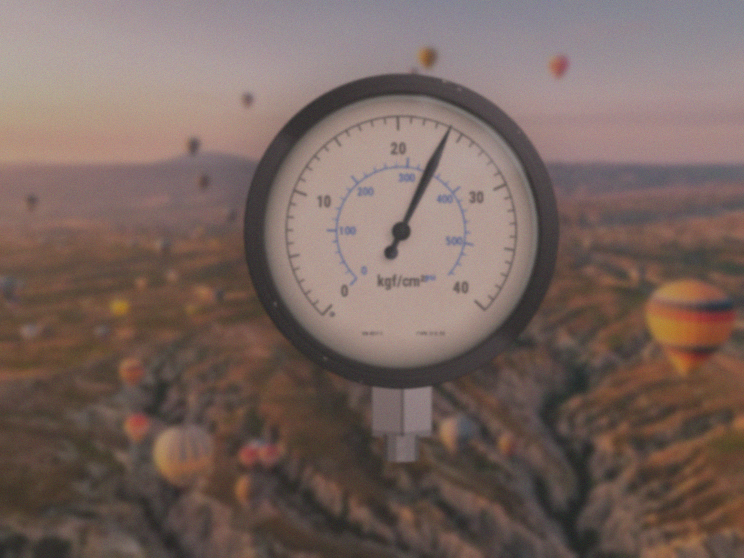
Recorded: 24 kg/cm²
